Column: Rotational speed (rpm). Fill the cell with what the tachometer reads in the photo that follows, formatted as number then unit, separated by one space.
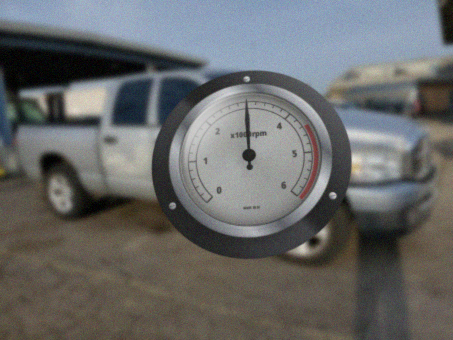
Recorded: 3000 rpm
